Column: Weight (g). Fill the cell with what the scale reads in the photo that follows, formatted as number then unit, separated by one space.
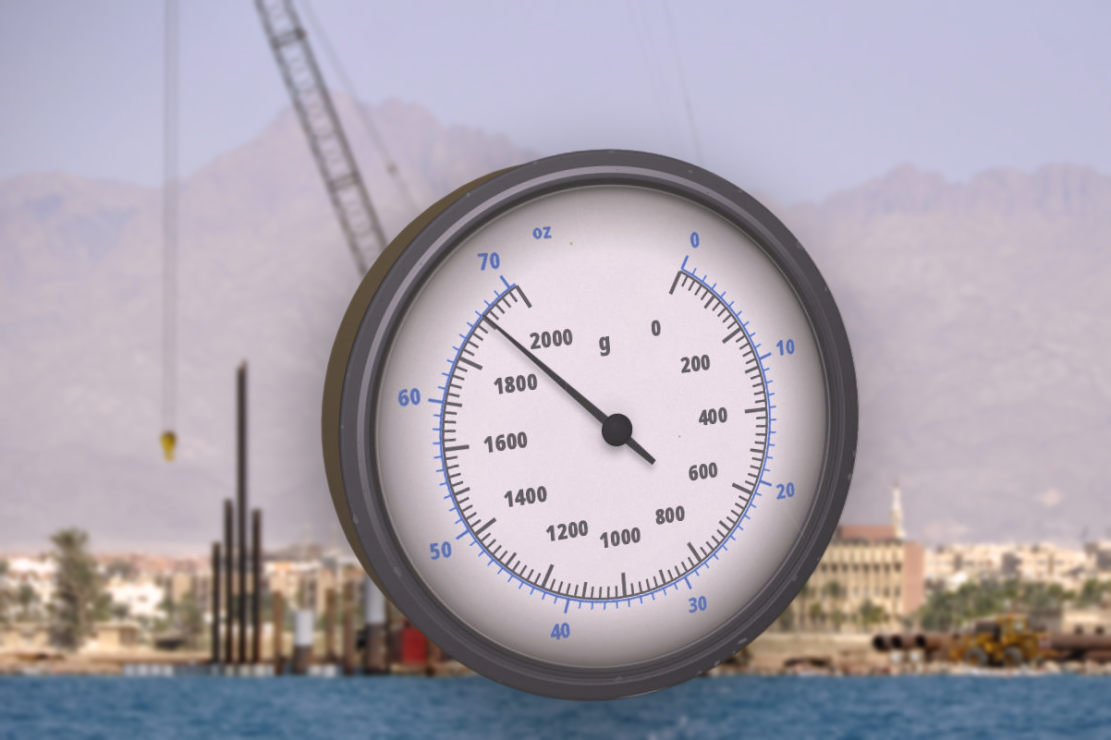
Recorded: 1900 g
